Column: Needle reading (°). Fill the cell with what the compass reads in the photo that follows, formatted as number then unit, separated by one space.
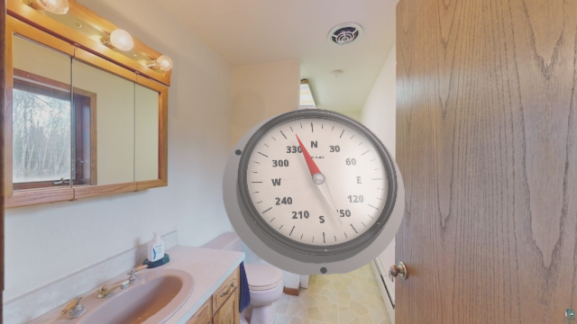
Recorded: 340 °
